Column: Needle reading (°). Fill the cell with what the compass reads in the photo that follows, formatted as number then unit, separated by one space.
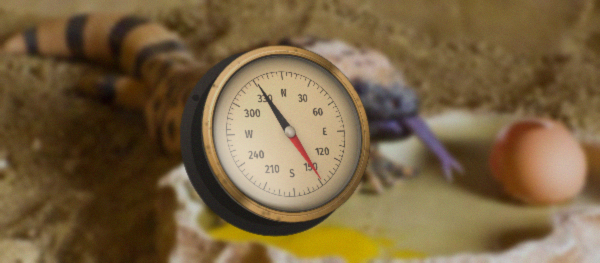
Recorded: 150 °
